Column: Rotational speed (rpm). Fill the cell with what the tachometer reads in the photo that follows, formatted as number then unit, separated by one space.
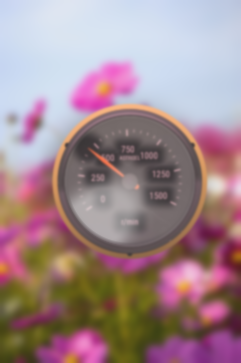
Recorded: 450 rpm
